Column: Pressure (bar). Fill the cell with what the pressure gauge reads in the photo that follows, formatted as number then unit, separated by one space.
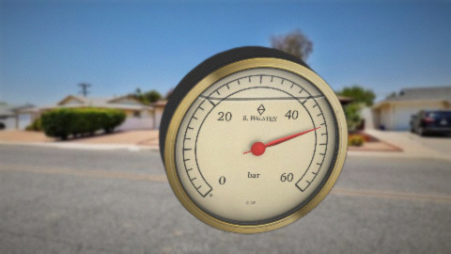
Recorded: 46 bar
